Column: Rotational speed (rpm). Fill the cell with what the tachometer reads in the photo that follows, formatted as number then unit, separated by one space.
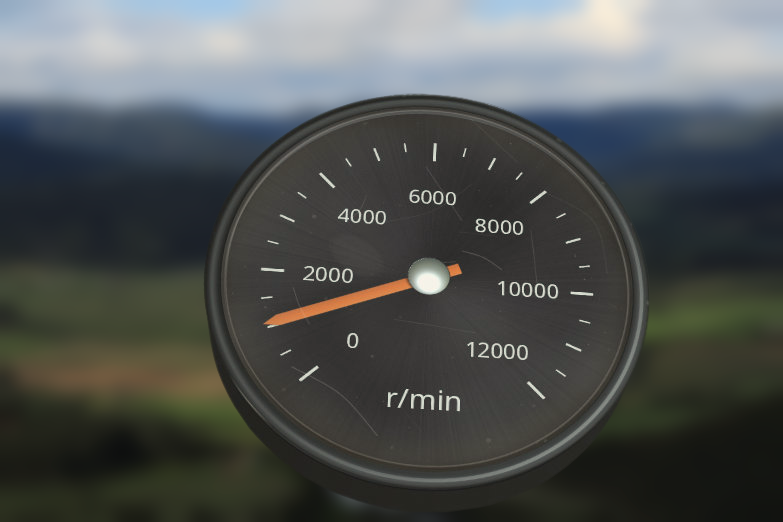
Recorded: 1000 rpm
